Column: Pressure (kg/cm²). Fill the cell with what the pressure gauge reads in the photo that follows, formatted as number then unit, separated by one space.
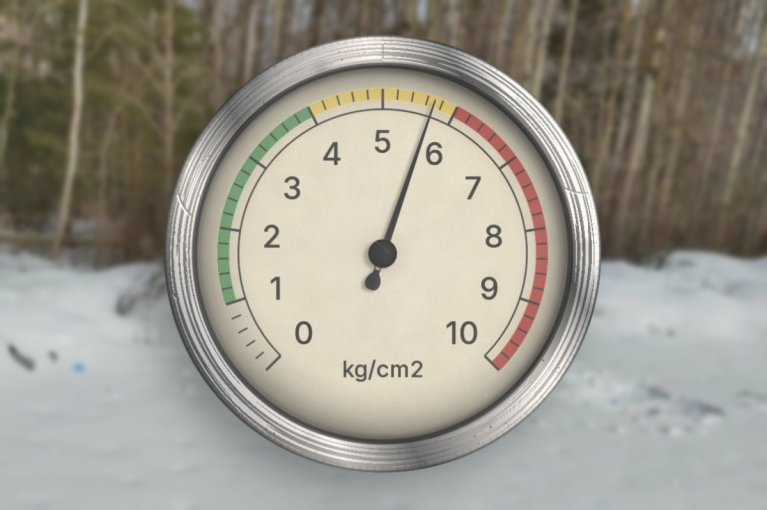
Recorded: 5.7 kg/cm²
